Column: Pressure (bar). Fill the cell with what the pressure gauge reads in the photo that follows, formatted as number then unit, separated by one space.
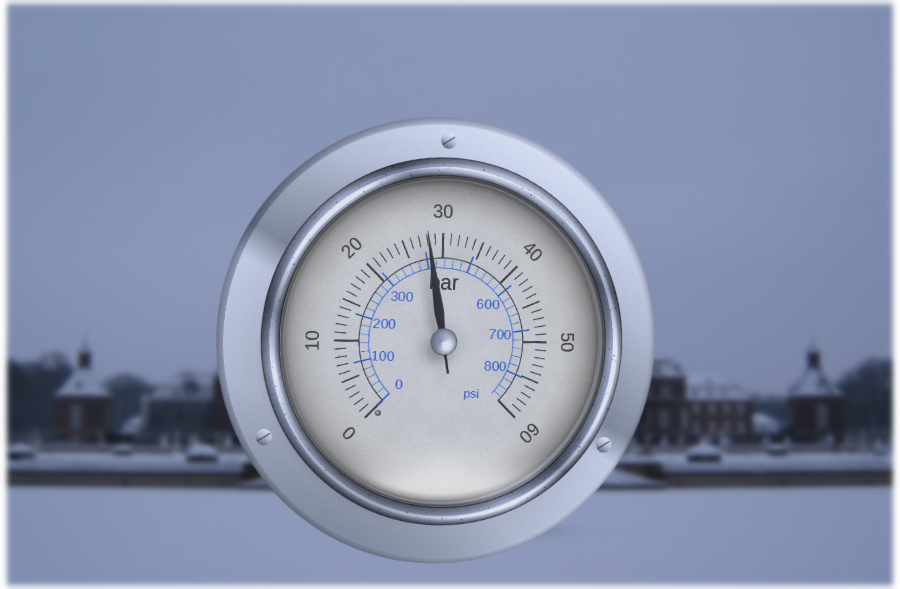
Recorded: 28 bar
